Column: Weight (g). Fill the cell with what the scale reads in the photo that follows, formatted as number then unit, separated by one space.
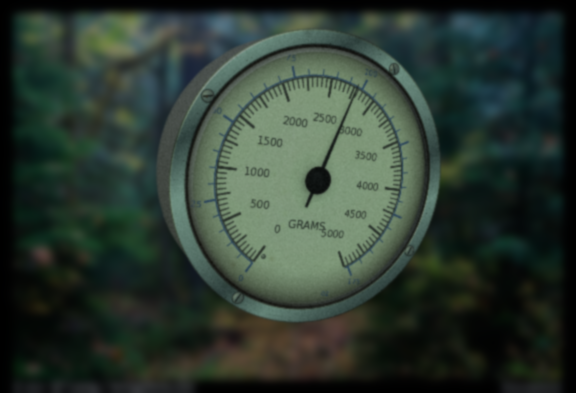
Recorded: 2750 g
